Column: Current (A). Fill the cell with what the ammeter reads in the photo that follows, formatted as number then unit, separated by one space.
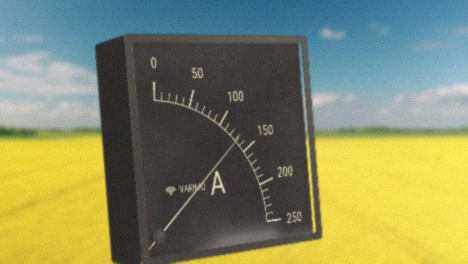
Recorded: 130 A
